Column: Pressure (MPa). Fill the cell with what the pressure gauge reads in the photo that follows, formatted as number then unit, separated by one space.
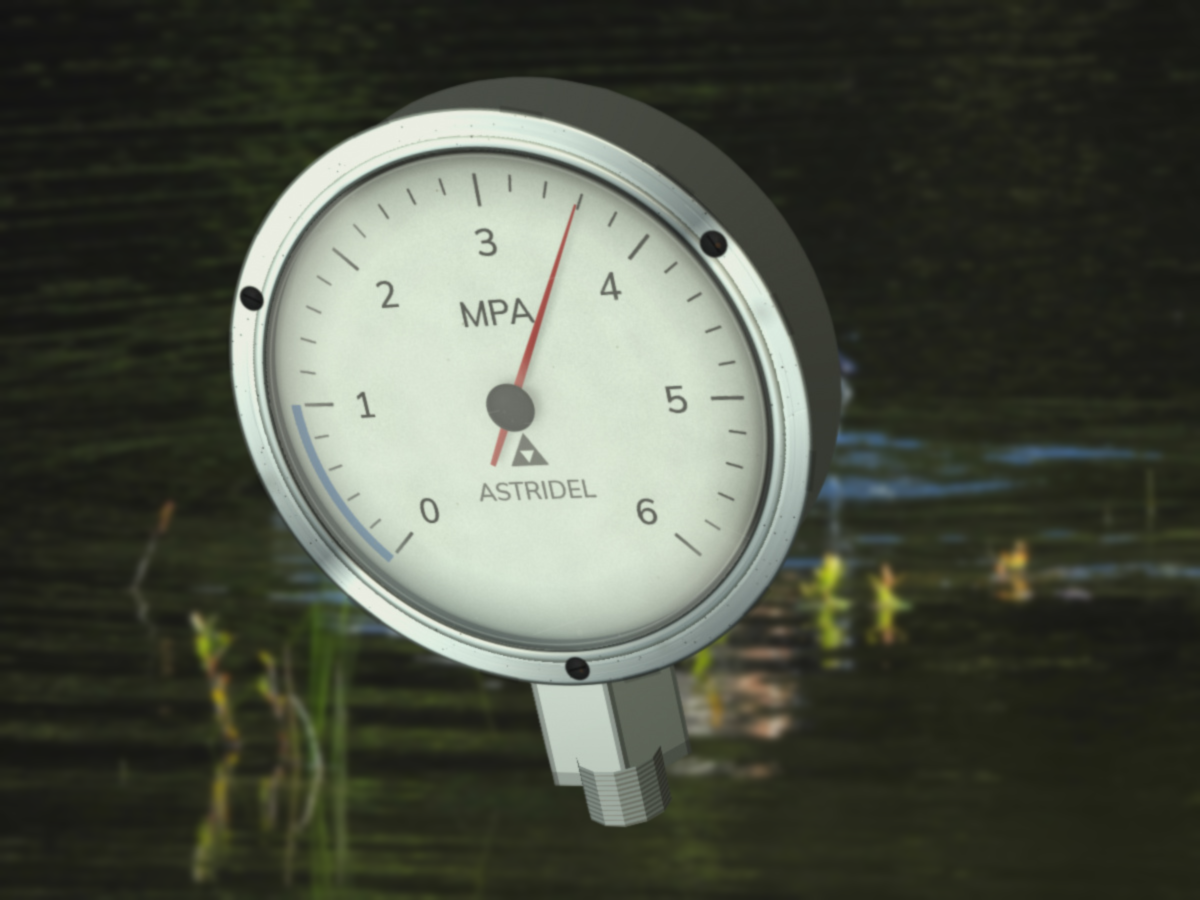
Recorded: 3.6 MPa
